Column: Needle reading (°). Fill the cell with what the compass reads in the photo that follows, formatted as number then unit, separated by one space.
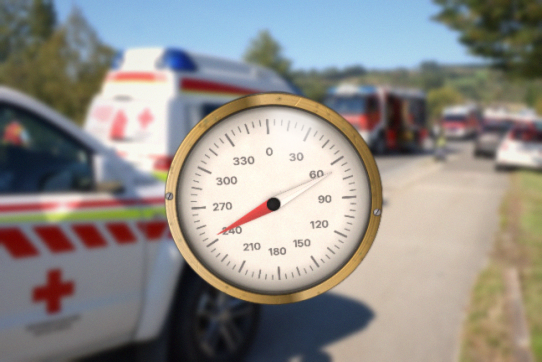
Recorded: 245 °
